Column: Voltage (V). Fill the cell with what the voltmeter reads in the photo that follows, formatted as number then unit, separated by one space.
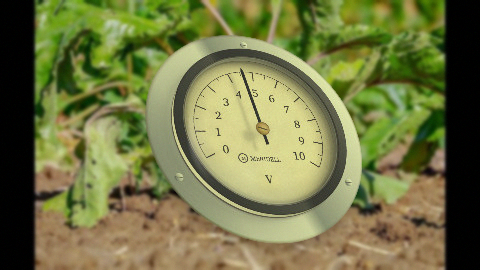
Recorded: 4.5 V
